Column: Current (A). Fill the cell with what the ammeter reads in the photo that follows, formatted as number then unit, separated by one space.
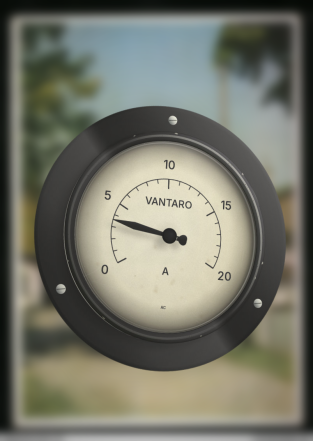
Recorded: 3.5 A
